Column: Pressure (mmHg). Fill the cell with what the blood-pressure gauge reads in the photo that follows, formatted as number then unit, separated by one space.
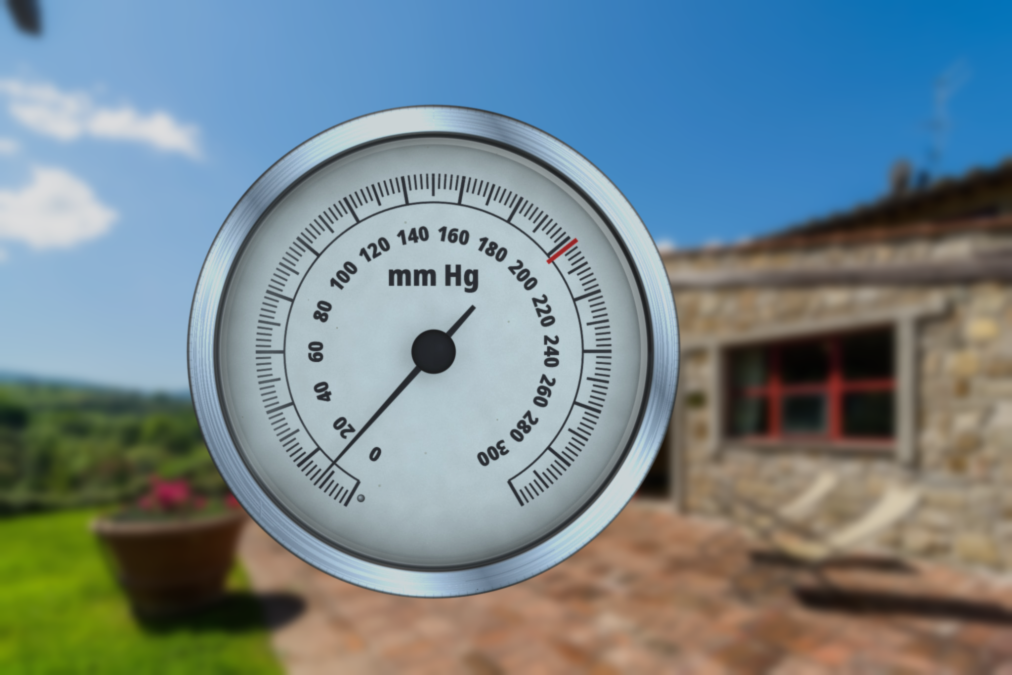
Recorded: 12 mmHg
